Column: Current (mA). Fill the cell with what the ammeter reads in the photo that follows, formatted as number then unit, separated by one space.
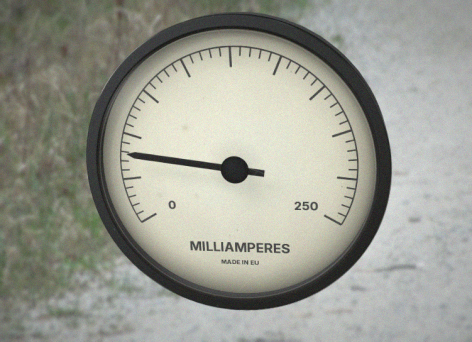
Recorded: 40 mA
